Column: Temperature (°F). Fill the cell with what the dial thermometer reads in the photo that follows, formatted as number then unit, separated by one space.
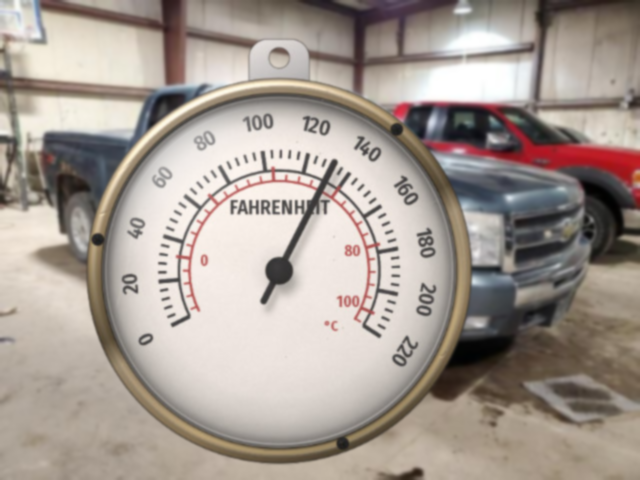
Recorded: 132 °F
